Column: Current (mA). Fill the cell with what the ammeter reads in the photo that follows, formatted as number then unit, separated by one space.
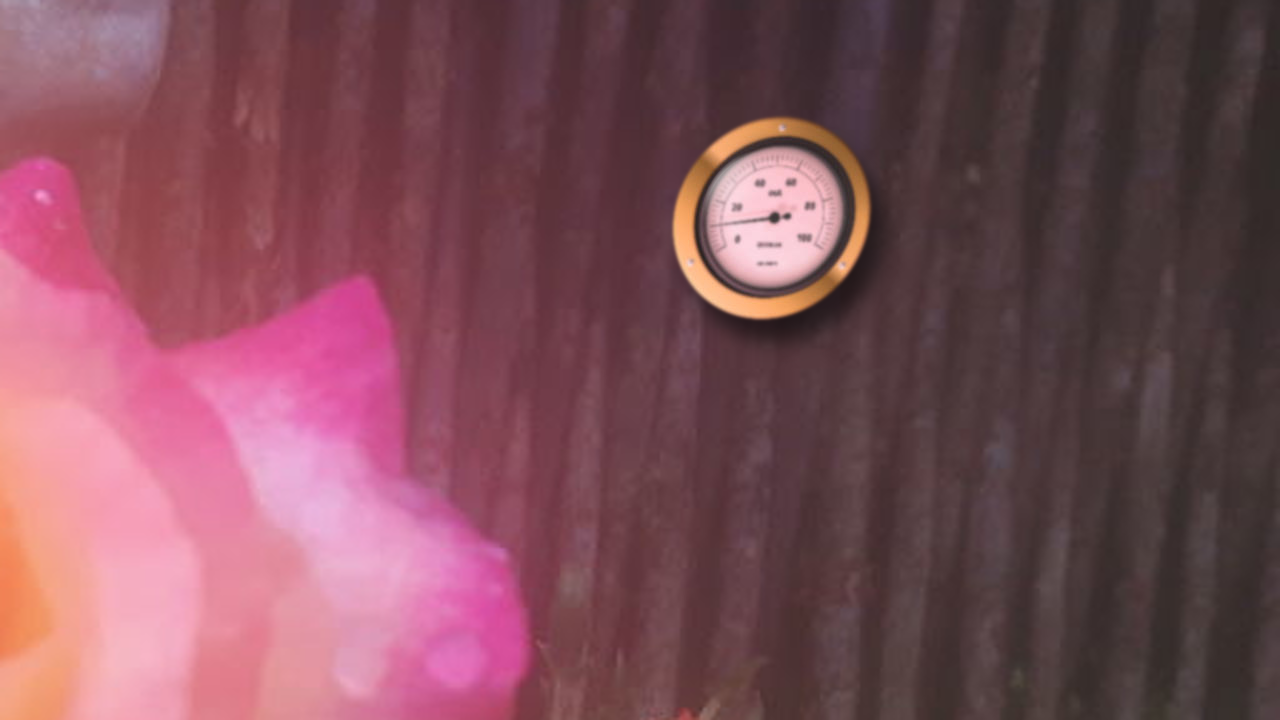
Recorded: 10 mA
